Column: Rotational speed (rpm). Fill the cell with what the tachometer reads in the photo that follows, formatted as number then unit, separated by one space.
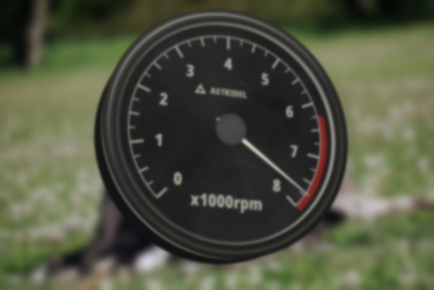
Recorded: 7750 rpm
